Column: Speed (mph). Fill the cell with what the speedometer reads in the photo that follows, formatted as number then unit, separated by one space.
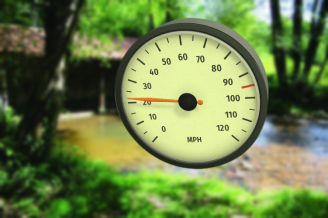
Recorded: 22.5 mph
